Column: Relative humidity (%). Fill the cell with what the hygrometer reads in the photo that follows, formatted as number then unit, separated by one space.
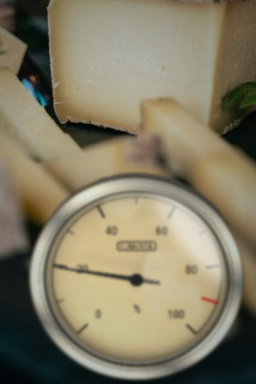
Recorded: 20 %
